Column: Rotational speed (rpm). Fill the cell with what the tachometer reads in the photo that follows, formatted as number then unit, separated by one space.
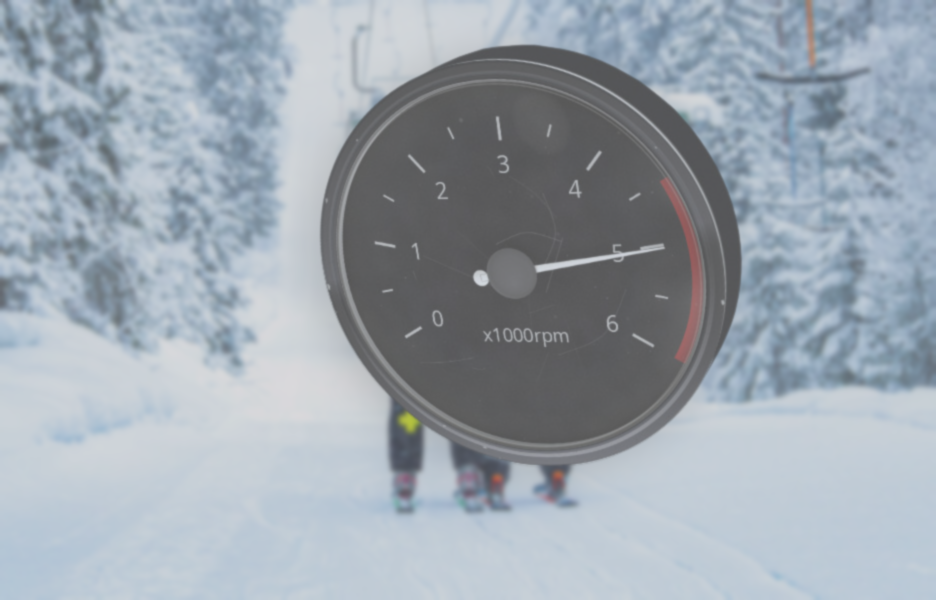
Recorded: 5000 rpm
